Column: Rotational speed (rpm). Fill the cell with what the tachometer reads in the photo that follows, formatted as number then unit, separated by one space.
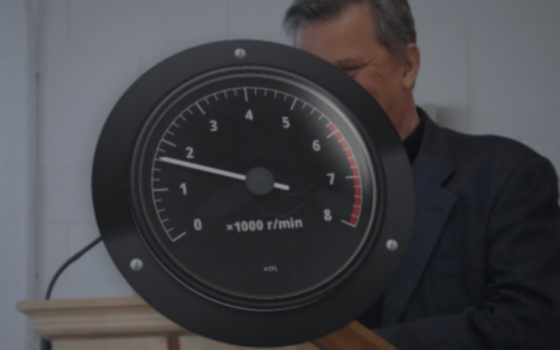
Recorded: 1600 rpm
